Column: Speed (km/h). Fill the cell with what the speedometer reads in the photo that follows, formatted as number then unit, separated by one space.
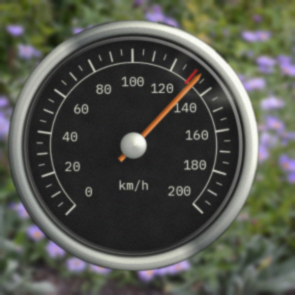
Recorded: 132.5 km/h
